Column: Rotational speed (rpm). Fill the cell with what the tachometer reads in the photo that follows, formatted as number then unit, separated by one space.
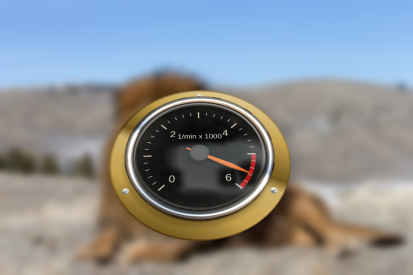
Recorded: 5600 rpm
